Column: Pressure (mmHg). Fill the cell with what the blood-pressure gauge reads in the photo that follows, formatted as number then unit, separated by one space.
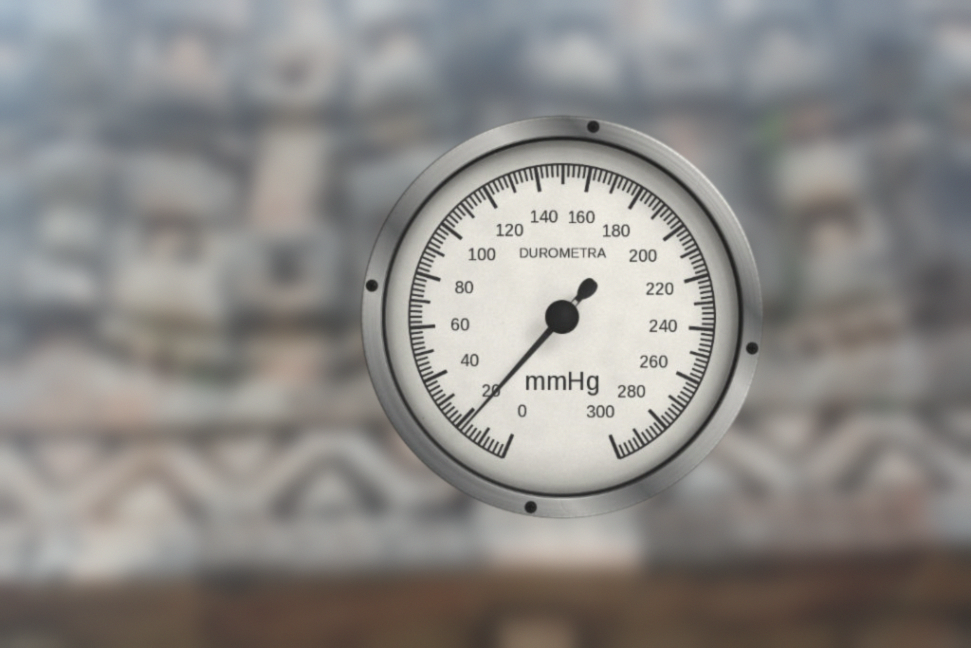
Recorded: 18 mmHg
